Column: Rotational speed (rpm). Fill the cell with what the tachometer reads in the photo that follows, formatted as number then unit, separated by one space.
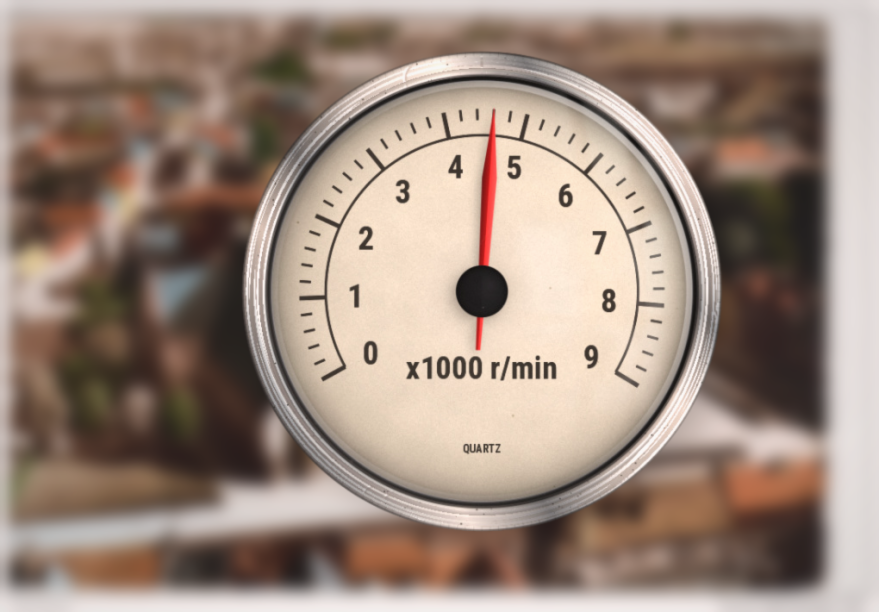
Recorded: 4600 rpm
